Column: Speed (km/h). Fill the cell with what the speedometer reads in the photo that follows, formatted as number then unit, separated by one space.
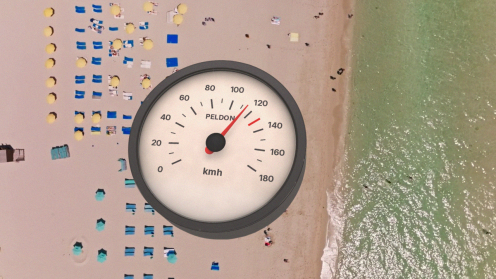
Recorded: 115 km/h
